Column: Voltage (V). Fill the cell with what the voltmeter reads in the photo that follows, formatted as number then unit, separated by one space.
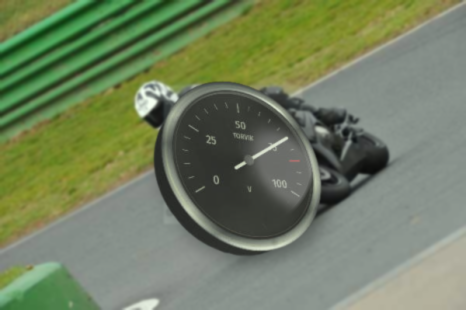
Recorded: 75 V
